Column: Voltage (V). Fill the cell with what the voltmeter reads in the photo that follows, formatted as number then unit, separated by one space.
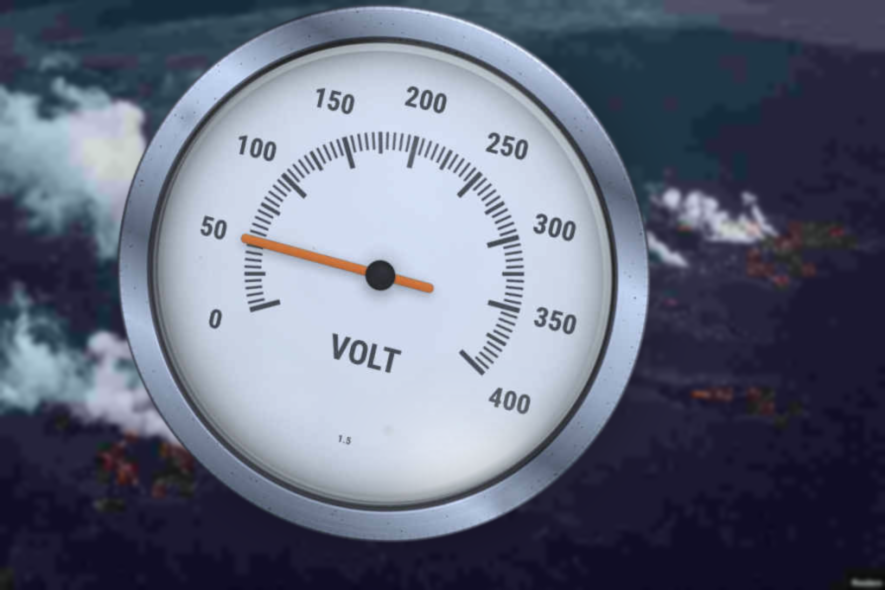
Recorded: 50 V
